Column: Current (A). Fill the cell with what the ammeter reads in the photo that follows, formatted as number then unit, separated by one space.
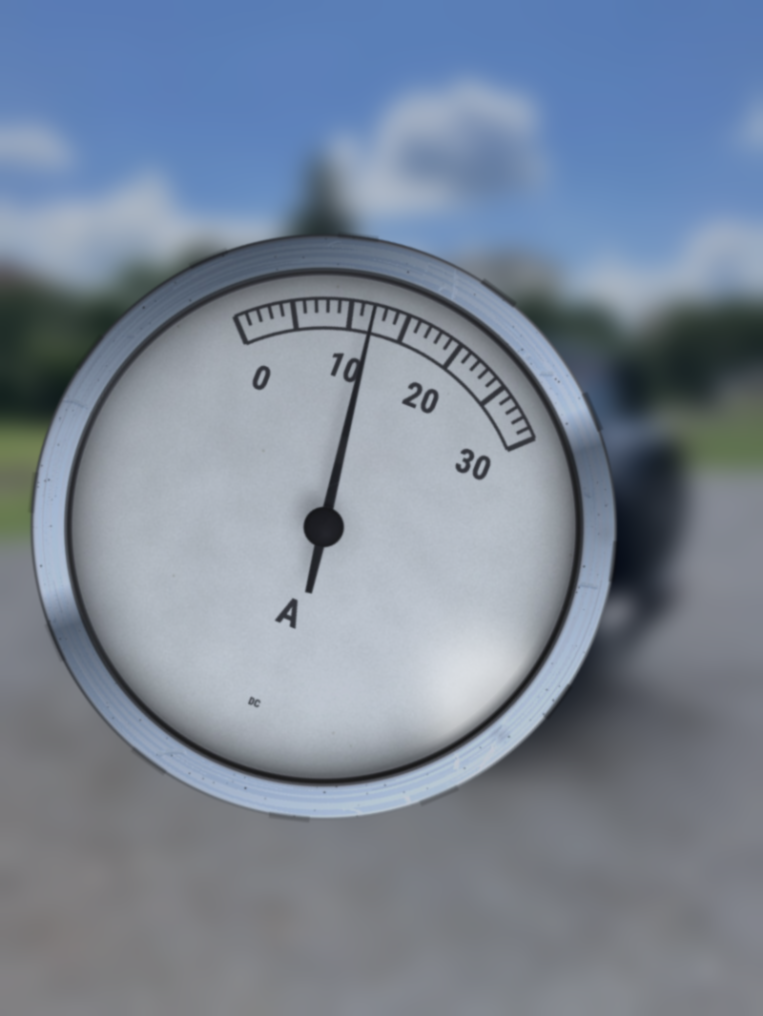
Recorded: 12 A
